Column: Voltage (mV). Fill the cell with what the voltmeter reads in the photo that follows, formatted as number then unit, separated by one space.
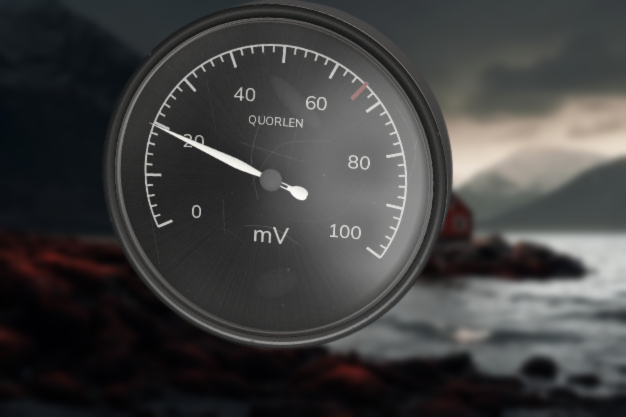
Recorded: 20 mV
